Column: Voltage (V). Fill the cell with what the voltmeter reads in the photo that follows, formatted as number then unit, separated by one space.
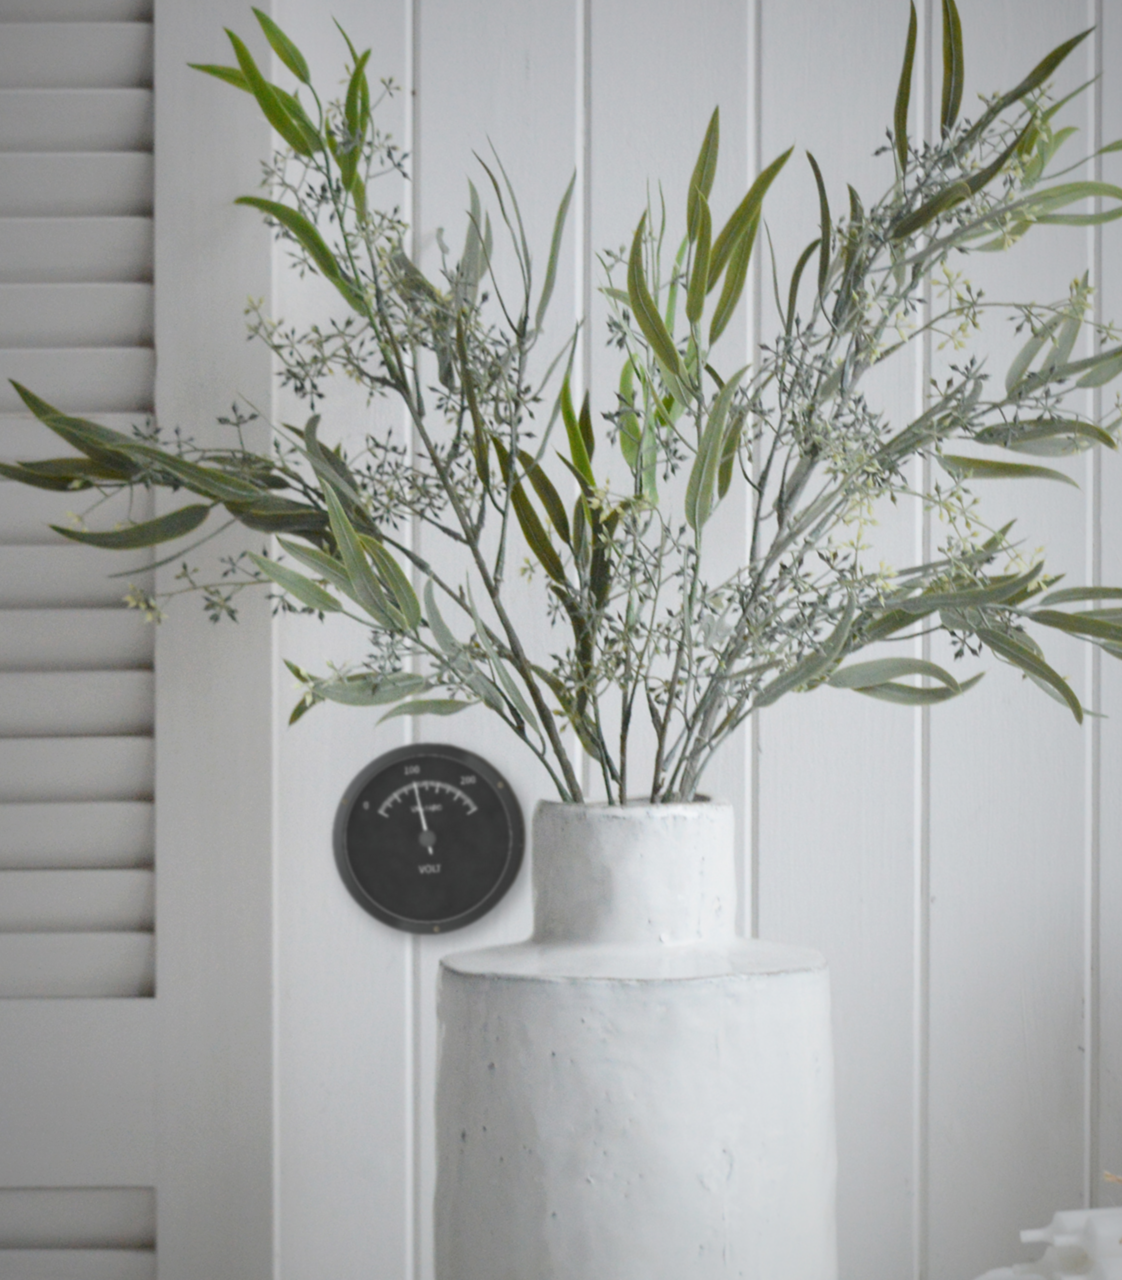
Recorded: 100 V
